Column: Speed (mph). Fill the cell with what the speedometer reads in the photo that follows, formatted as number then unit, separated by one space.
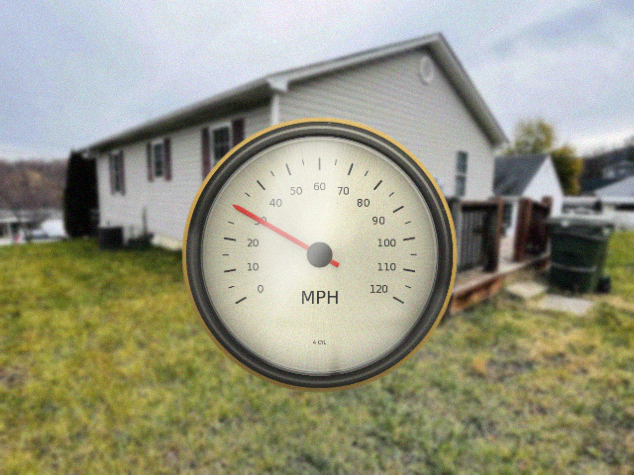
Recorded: 30 mph
